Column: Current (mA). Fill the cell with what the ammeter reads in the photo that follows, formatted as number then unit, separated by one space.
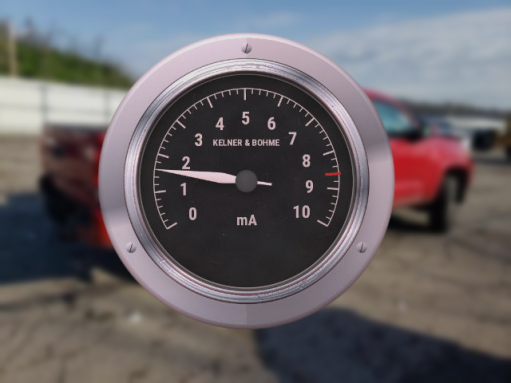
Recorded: 1.6 mA
